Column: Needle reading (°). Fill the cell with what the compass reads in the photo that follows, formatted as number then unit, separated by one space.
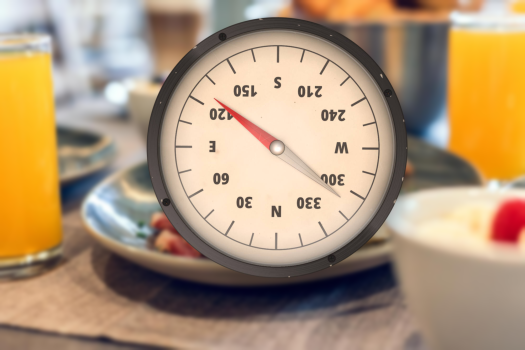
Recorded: 127.5 °
